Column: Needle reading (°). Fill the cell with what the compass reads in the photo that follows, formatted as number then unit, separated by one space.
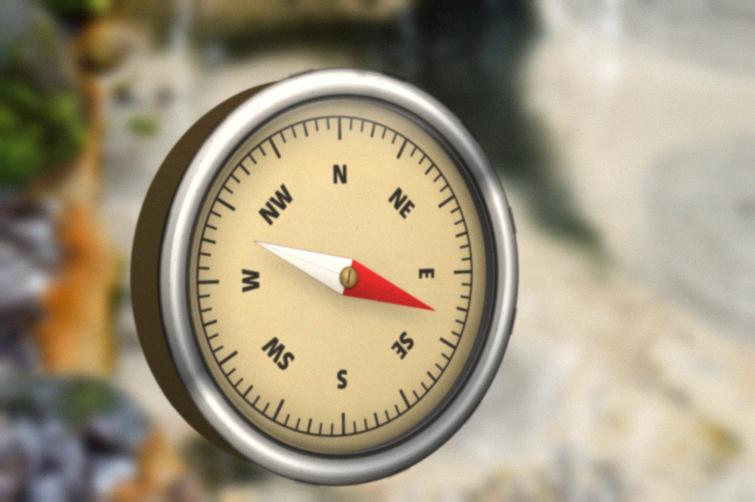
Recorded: 110 °
